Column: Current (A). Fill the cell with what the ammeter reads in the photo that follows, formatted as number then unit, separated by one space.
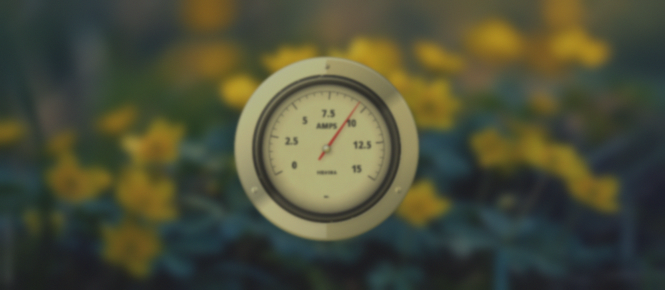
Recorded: 9.5 A
